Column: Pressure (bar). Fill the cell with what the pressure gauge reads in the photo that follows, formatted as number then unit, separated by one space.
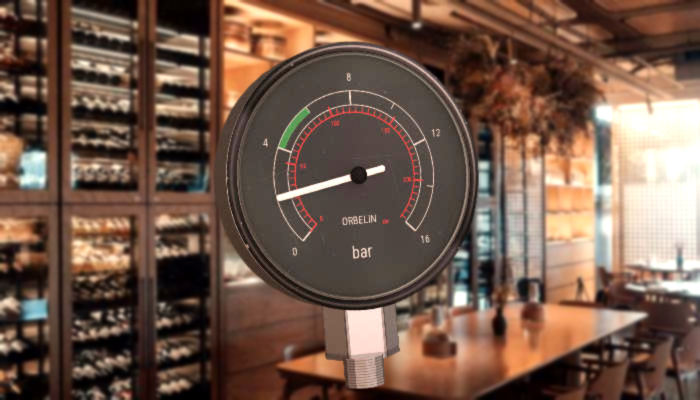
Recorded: 2 bar
